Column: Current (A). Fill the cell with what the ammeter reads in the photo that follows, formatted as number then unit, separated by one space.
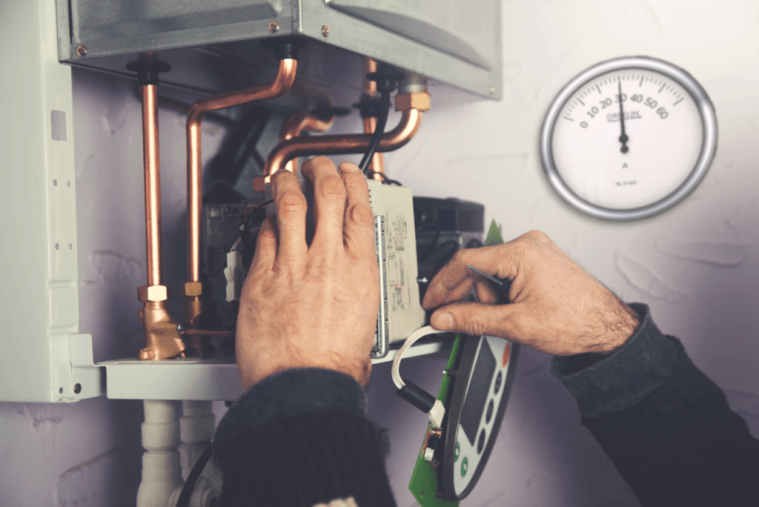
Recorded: 30 A
